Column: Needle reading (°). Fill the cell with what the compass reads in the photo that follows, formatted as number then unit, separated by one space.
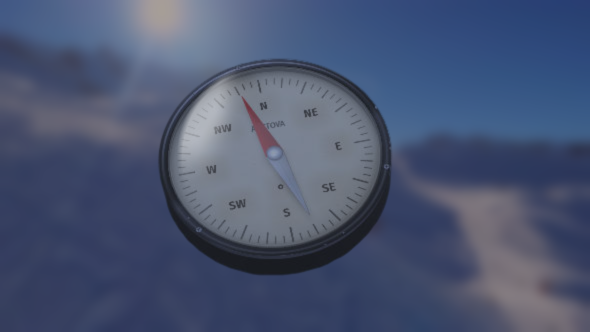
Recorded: 345 °
